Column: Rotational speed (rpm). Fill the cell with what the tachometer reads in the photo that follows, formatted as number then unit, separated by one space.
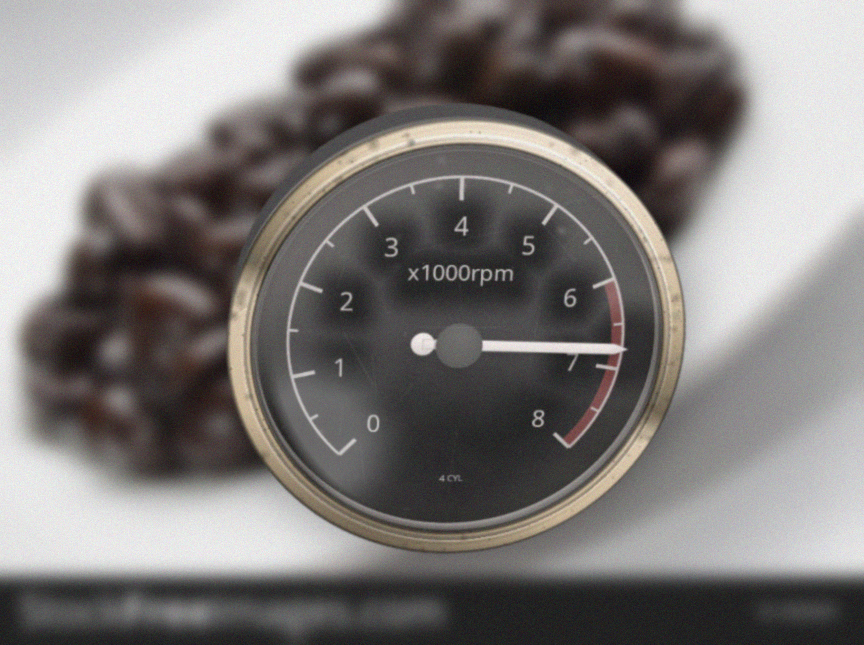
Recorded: 6750 rpm
